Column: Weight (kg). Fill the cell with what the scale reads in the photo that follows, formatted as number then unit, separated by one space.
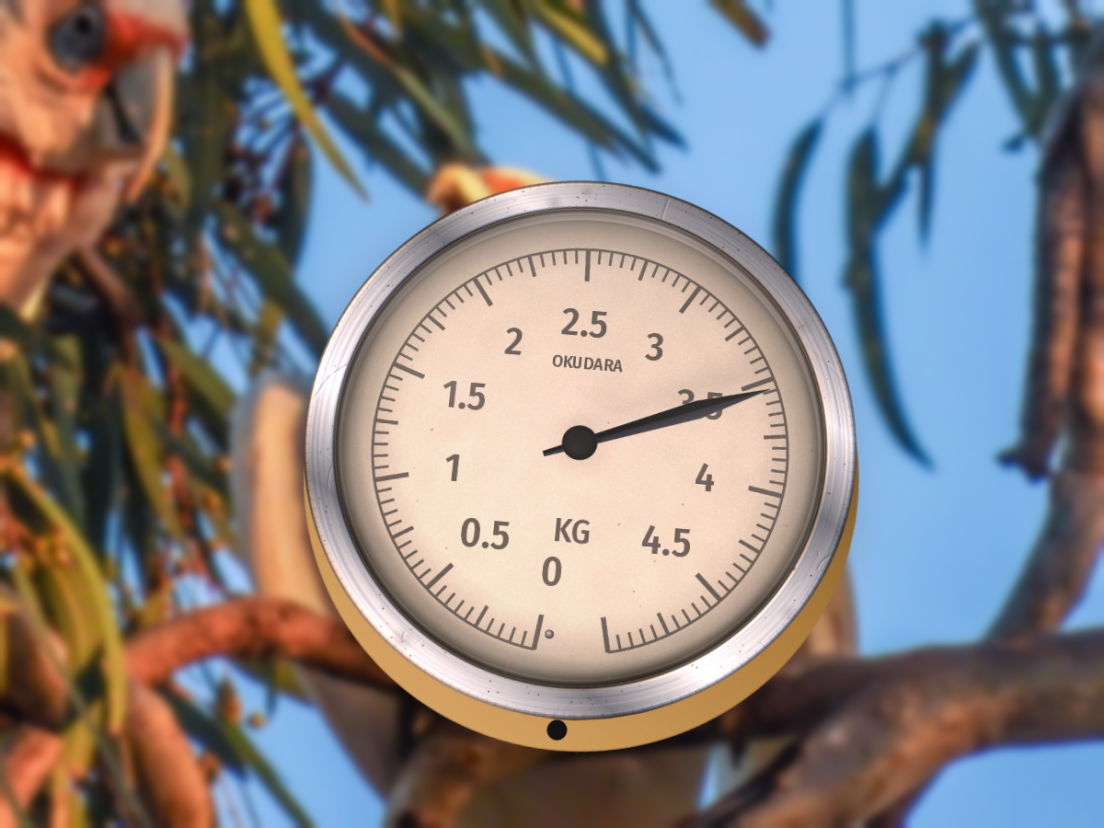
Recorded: 3.55 kg
